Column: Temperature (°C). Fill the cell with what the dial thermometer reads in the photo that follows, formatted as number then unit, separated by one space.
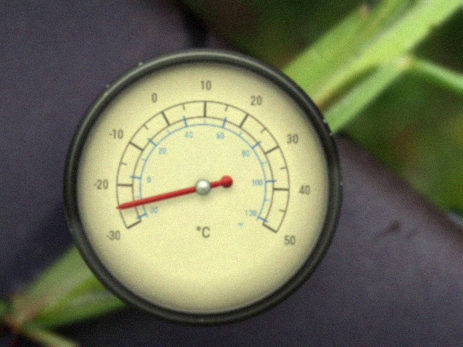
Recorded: -25 °C
